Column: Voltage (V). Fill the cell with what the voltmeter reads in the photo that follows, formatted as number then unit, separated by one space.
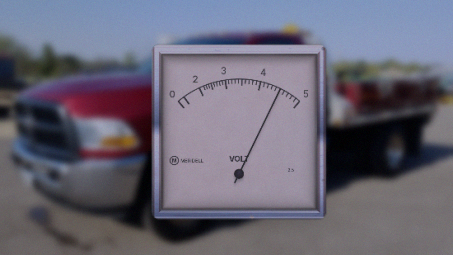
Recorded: 4.5 V
